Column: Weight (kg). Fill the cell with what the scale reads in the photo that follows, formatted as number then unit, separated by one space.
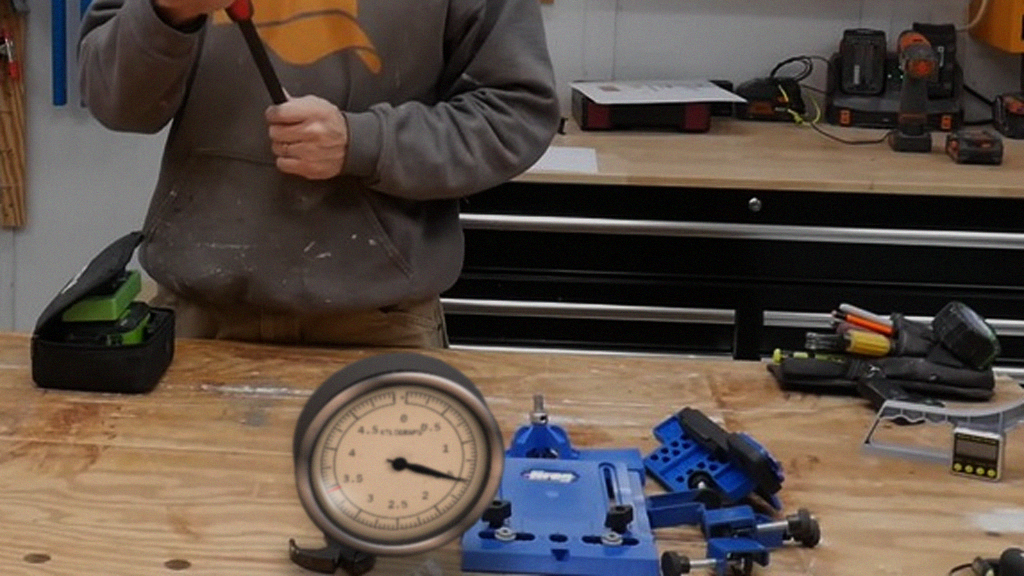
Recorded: 1.5 kg
